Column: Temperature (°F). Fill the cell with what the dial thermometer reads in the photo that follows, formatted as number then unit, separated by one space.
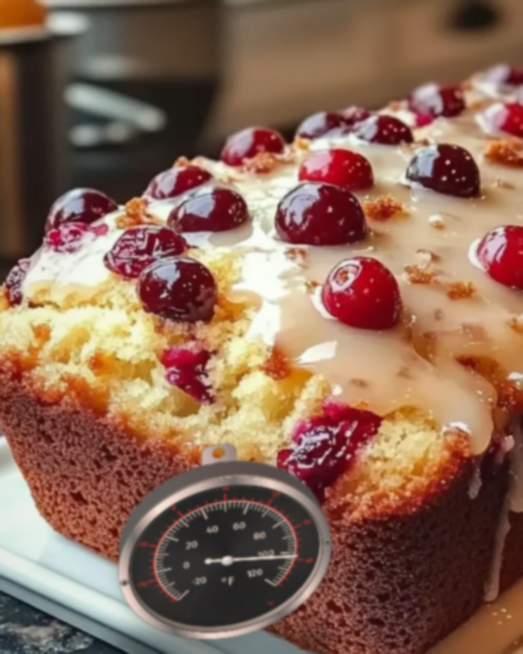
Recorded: 100 °F
